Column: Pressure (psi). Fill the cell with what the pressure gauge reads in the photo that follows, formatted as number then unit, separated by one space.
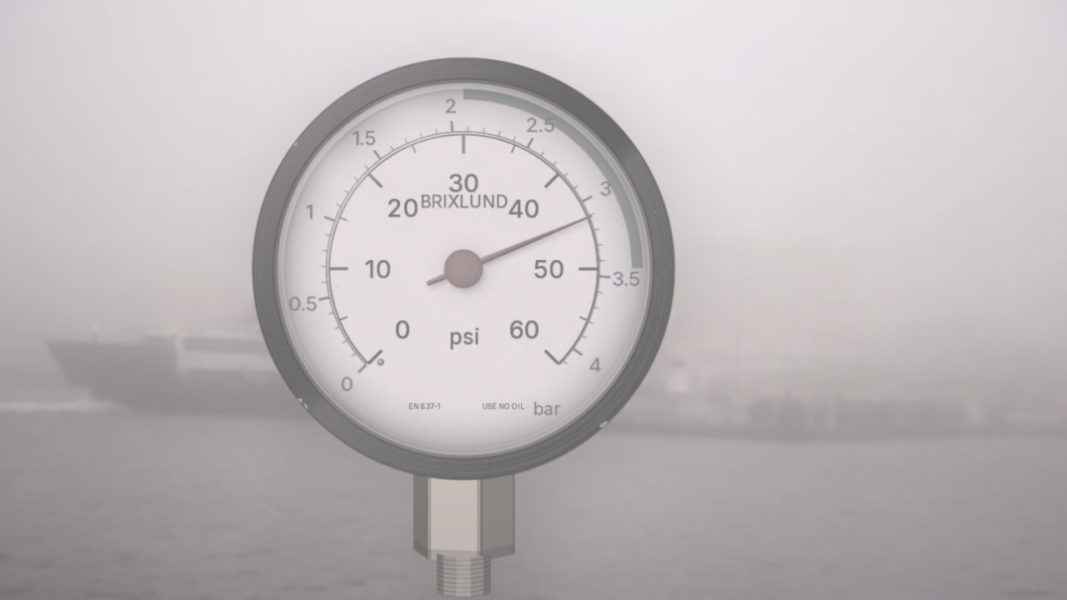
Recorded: 45 psi
